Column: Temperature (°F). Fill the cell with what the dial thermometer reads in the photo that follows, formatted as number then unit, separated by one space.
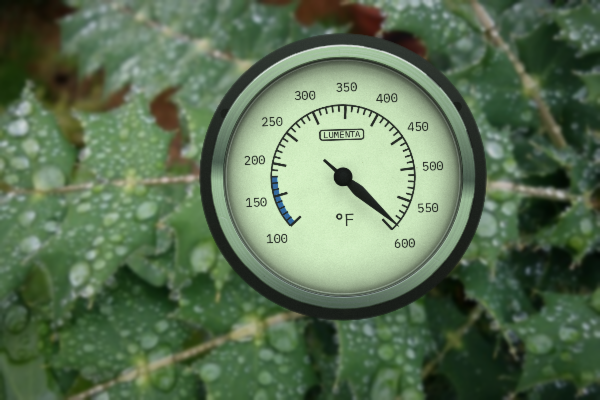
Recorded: 590 °F
